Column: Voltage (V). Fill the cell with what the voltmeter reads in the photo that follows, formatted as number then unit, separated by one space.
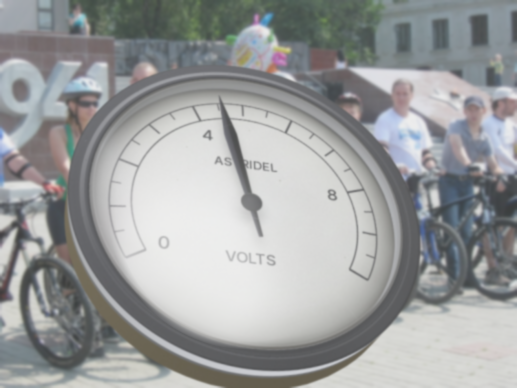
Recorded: 4.5 V
